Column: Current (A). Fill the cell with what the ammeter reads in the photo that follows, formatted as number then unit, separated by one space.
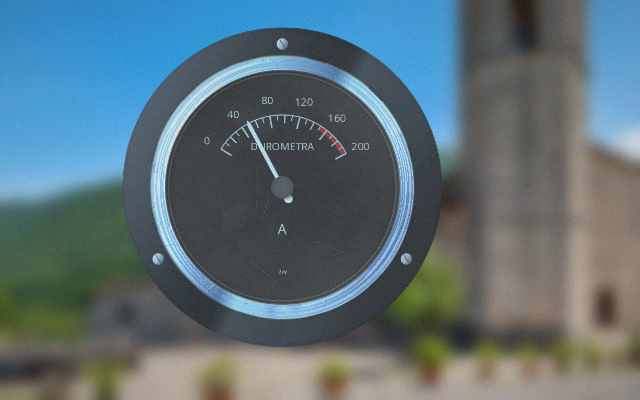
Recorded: 50 A
